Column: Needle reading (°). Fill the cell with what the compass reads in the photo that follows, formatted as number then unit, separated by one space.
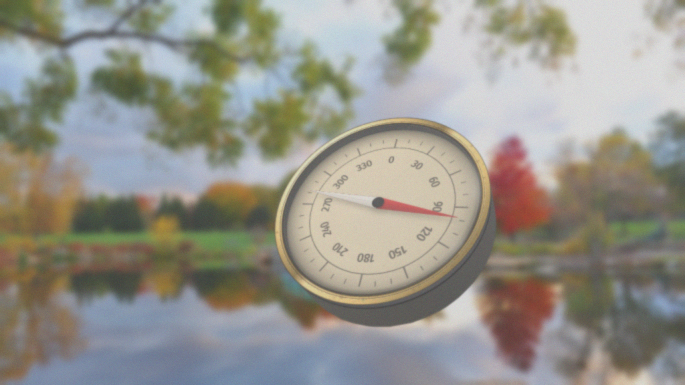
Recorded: 100 °
